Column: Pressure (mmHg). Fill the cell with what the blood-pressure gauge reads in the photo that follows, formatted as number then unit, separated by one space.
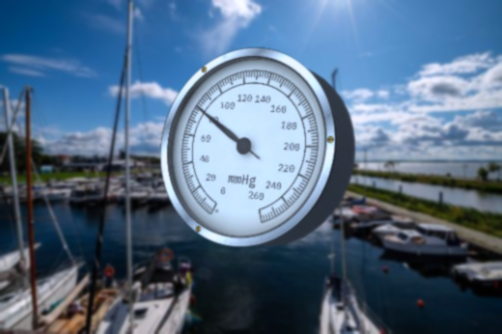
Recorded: 80 mmHg
